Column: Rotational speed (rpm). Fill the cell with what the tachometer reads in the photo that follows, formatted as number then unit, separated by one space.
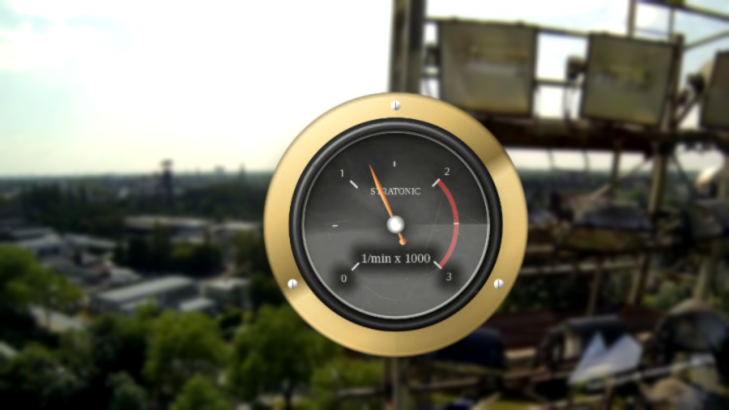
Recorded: 1250 rpm
